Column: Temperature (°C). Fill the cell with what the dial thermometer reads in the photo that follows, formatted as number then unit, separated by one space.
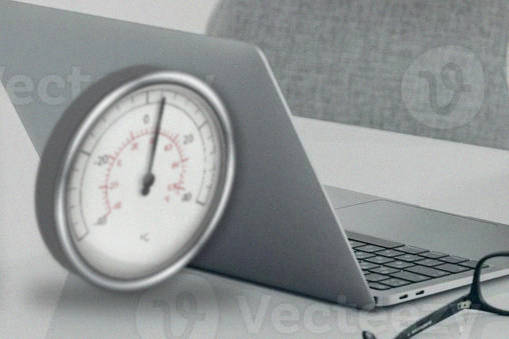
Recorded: 4 °C
